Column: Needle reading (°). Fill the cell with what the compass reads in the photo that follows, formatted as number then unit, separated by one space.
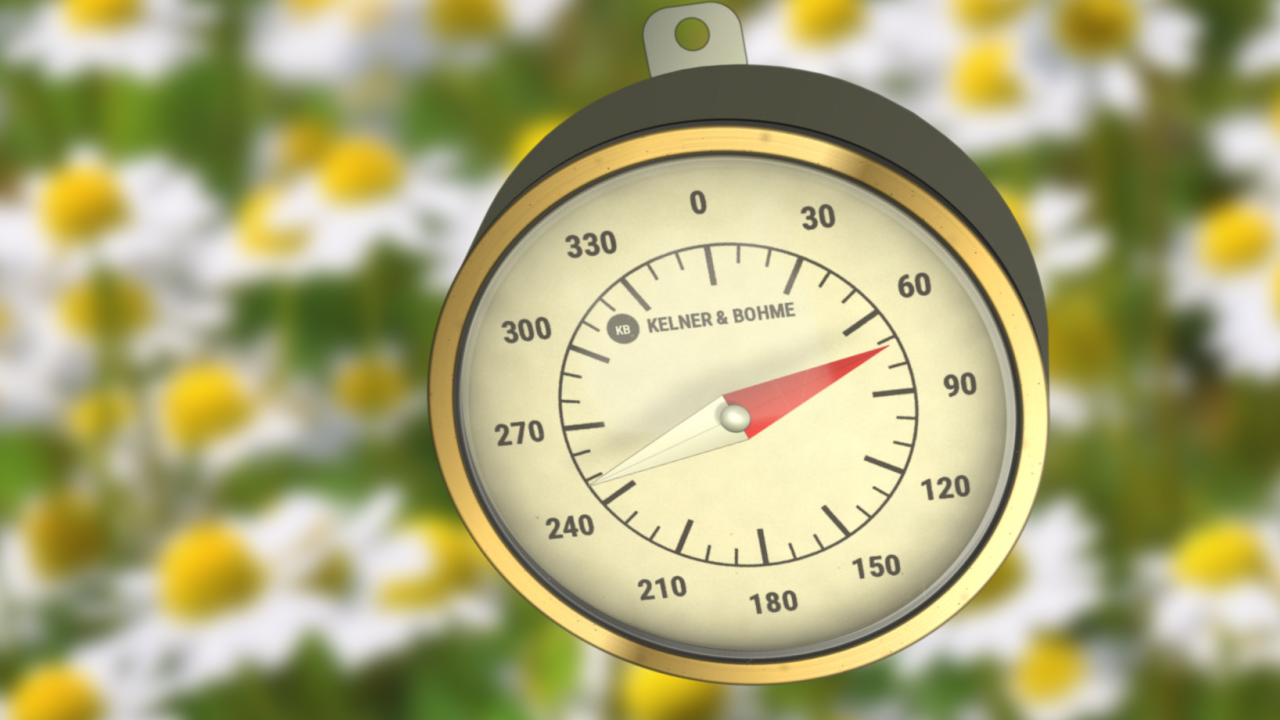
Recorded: 70 °
